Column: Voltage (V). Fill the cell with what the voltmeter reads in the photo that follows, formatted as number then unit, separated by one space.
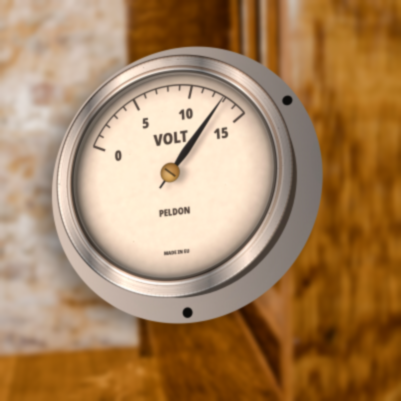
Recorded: 13 V
